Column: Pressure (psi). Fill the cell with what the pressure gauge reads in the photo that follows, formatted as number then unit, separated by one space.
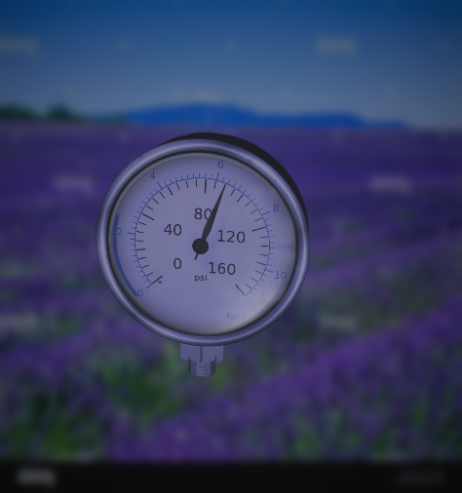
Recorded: 90 psi
